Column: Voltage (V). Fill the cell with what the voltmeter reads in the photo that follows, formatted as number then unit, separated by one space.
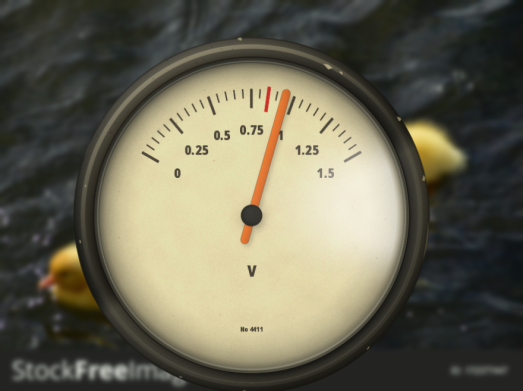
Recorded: 0.95 V
